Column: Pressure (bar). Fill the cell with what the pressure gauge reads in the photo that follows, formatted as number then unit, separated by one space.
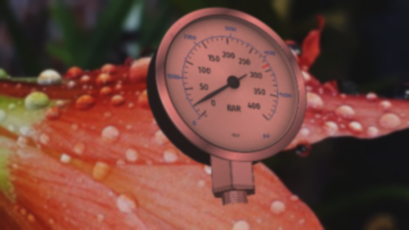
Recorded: 20 bar
